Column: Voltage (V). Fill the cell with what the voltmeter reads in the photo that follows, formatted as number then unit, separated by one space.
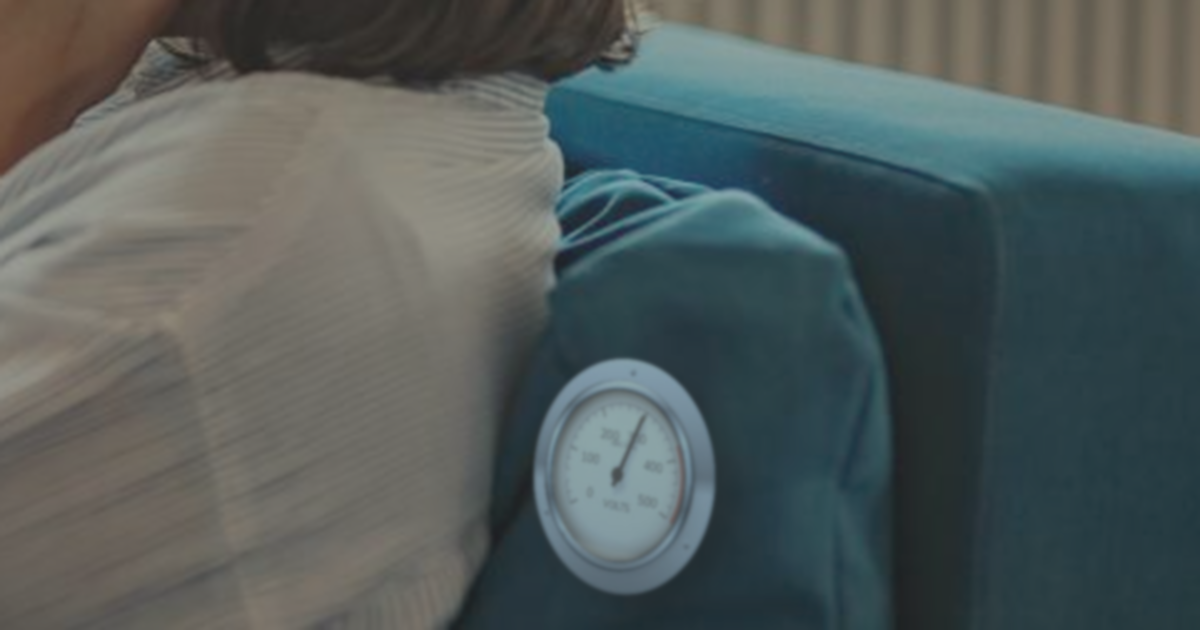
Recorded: 300 V
